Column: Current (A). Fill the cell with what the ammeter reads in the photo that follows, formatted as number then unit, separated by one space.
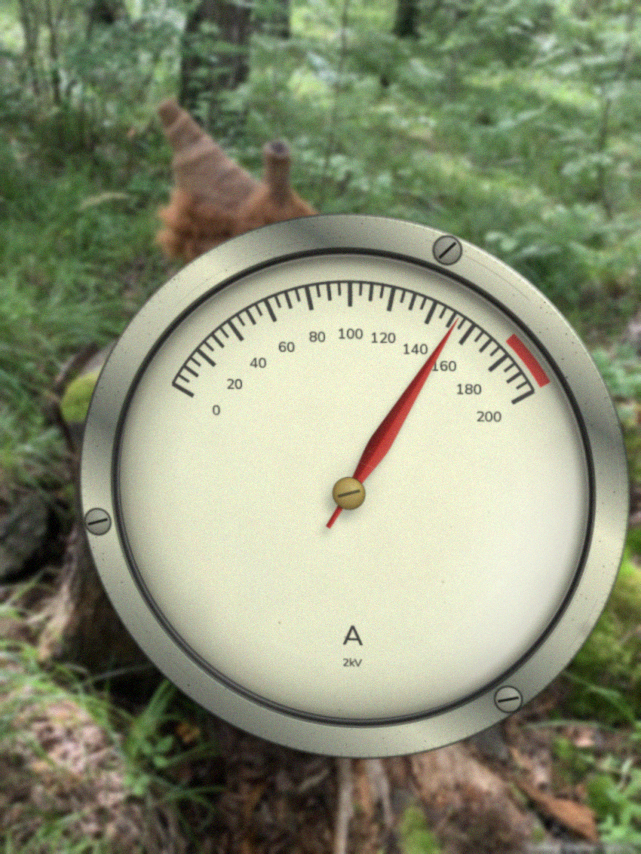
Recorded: 152.5 A
